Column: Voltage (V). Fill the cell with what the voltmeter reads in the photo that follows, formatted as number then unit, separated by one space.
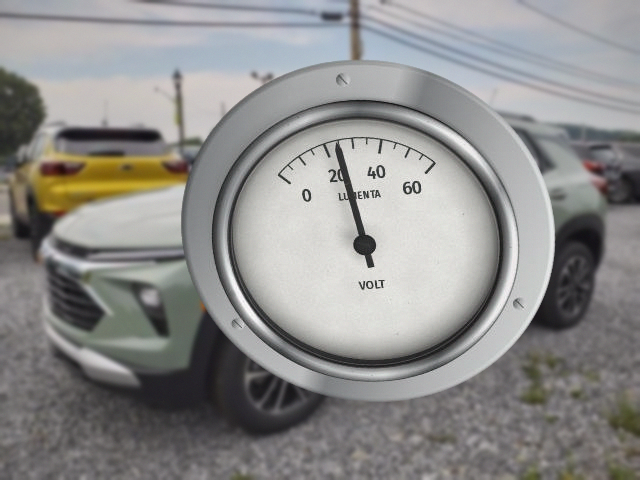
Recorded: 25 V
